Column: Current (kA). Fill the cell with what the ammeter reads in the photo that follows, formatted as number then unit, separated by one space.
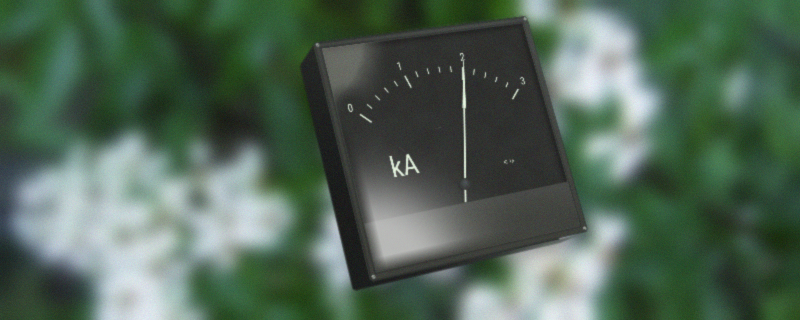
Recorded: 2 kA
